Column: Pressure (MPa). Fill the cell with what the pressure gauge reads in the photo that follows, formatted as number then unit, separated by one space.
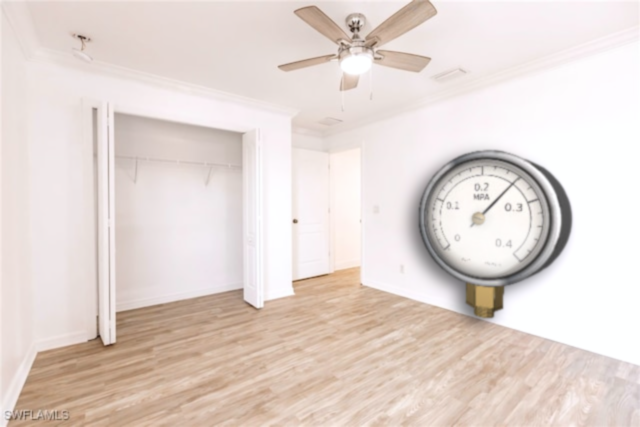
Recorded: 0.26 MPa
